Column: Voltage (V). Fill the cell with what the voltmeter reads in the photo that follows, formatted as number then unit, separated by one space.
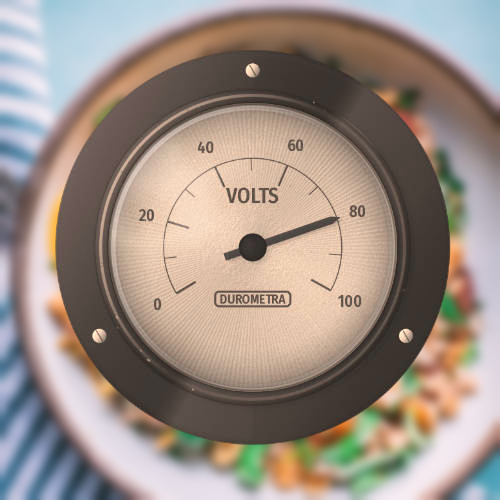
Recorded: 80 V
